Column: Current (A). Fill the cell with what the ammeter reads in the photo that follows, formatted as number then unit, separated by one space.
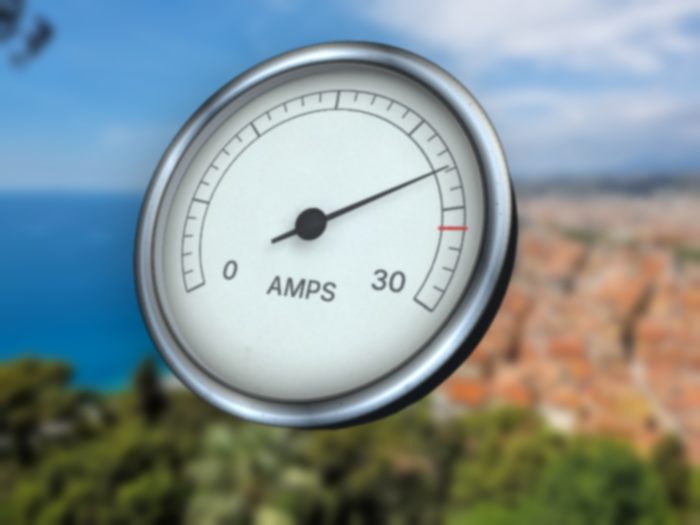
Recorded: 23 A
